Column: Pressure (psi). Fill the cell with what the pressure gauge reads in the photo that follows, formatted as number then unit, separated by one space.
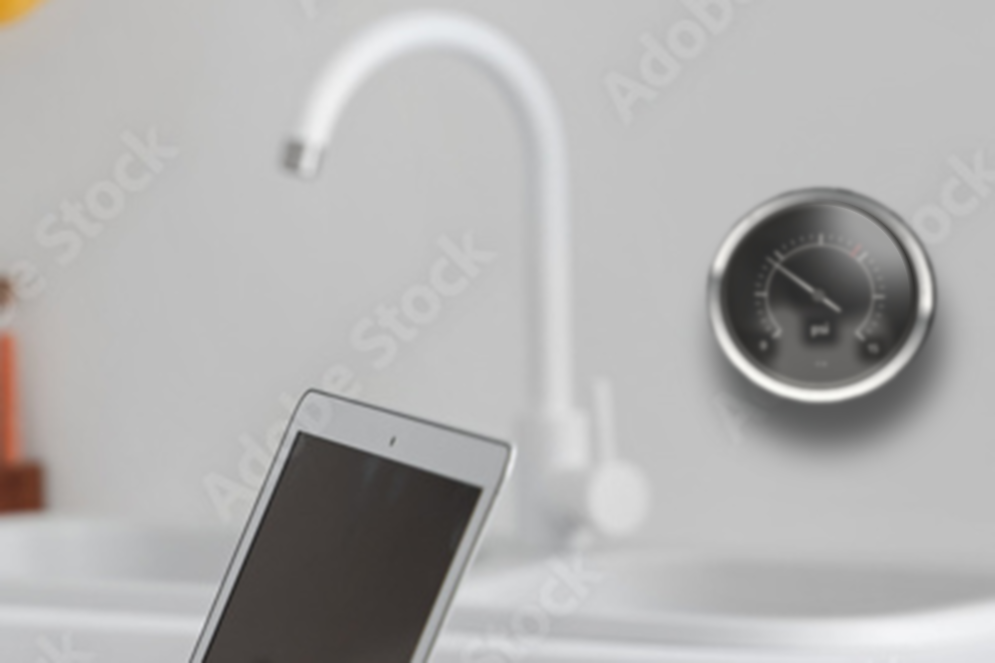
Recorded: 4.5 psi
